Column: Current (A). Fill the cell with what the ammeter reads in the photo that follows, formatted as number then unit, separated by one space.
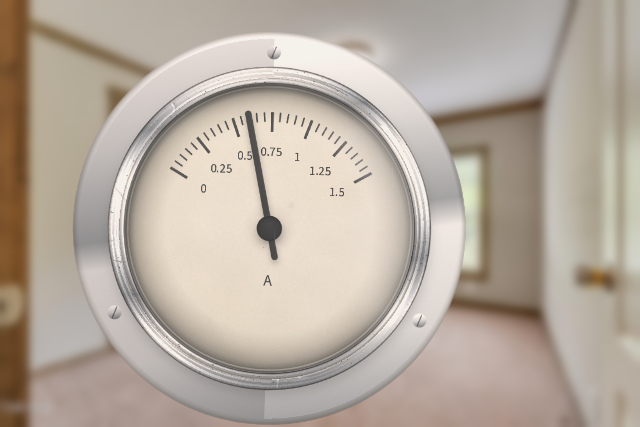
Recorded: 0.6 A
